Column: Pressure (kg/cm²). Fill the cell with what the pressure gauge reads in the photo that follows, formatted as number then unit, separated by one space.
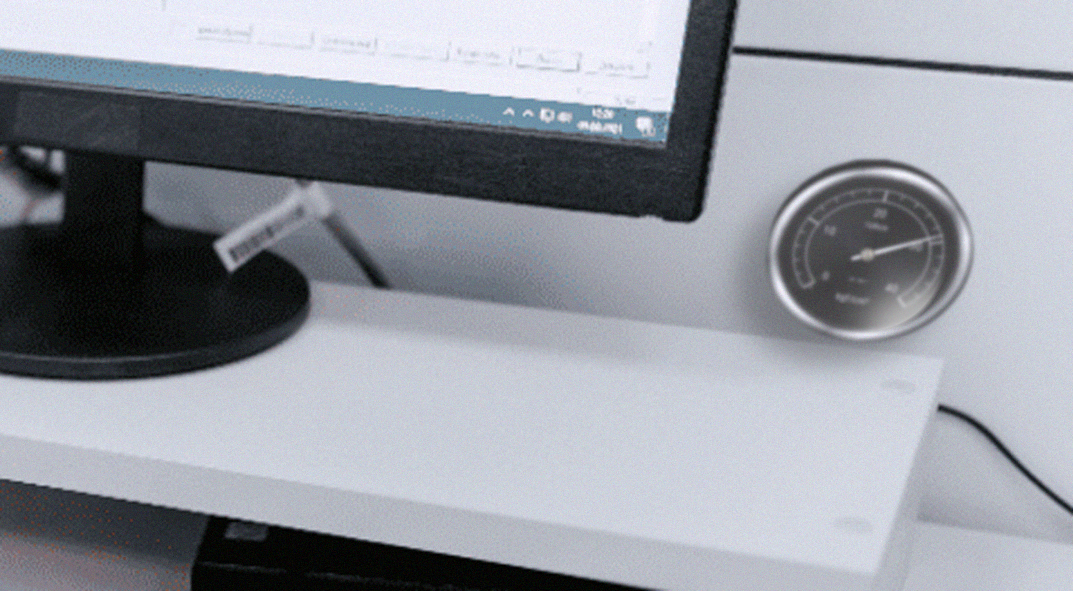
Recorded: 29 kg/cm²
